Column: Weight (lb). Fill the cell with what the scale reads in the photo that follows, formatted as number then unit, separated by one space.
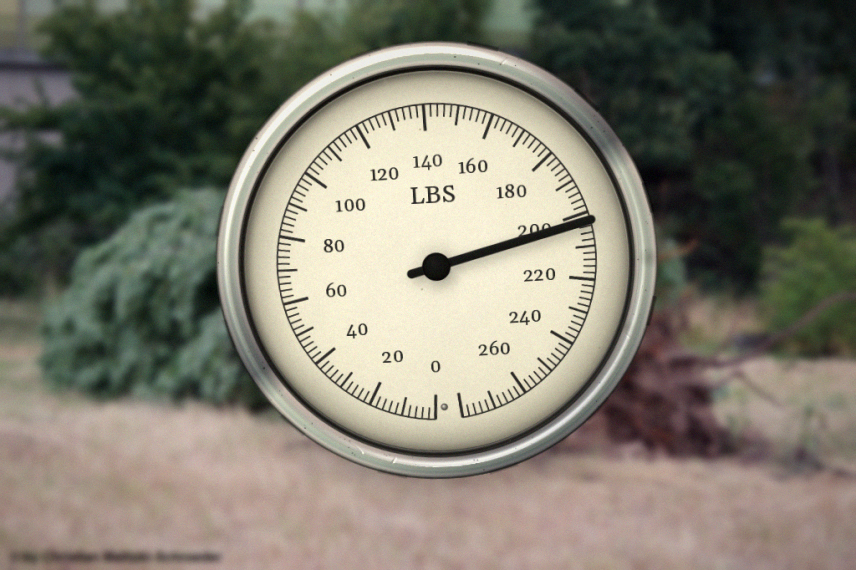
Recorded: 202 lb
